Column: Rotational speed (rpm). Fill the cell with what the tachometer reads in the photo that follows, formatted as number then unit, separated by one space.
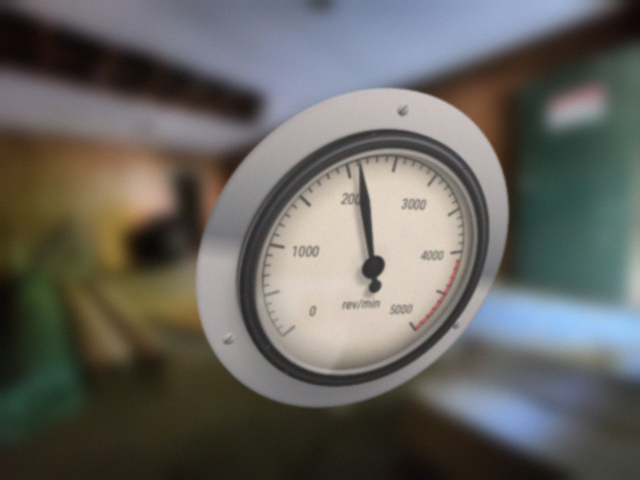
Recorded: 2100 rpm
